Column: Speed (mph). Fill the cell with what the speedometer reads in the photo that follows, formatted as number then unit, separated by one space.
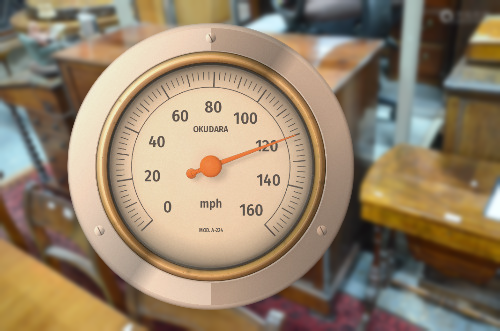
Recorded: 120 mph
